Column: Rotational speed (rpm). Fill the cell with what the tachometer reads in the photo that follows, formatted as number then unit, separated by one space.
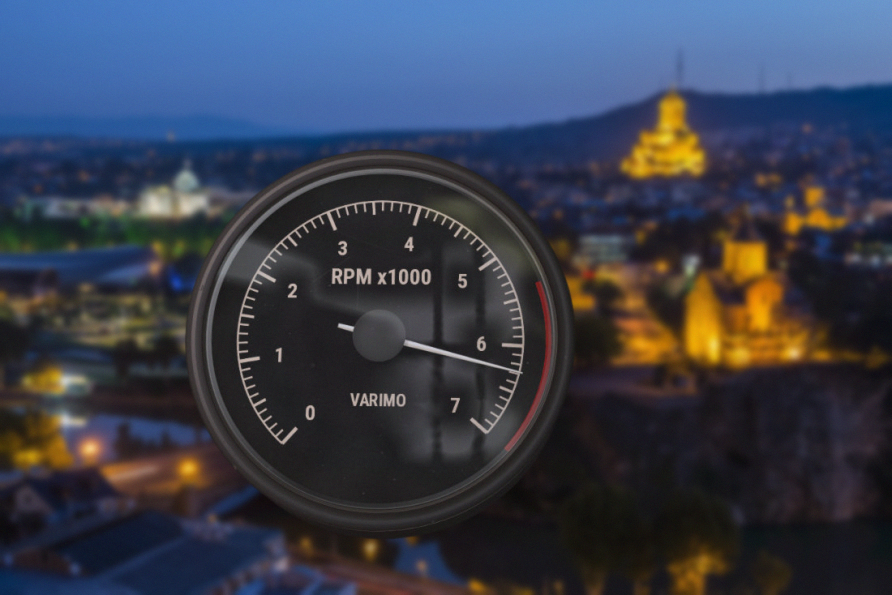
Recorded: 6300 rpm
